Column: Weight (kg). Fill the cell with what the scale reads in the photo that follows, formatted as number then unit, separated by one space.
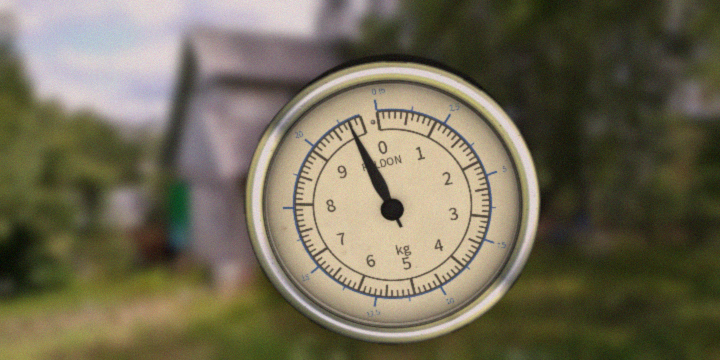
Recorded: 9.8 kg
